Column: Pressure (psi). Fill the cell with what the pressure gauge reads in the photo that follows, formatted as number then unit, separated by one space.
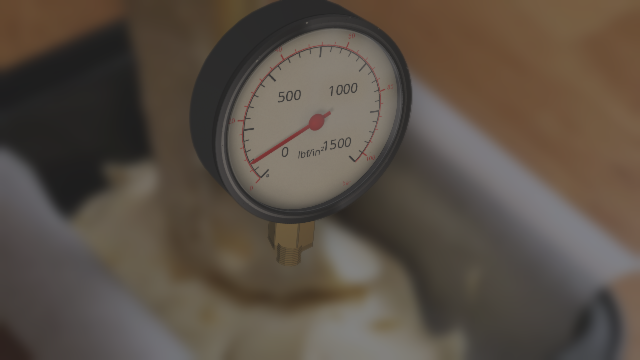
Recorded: 100 psi
